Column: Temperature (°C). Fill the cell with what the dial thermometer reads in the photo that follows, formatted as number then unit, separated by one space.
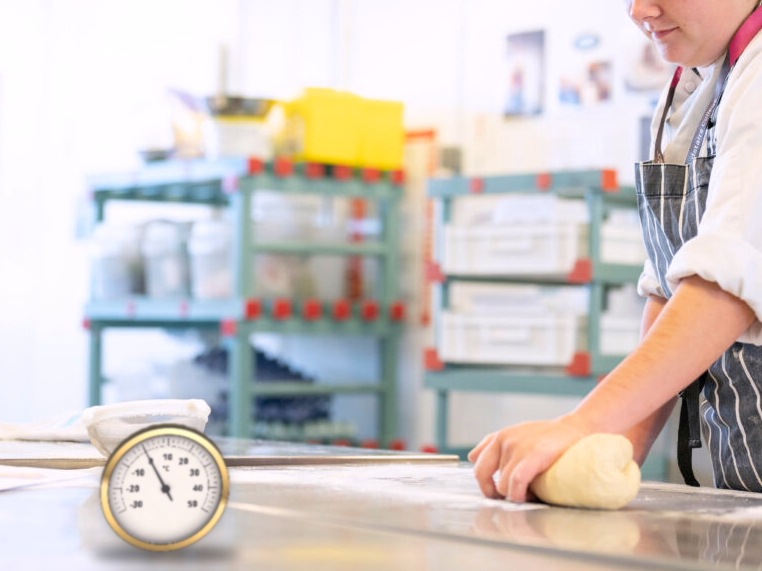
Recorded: 0 °C
